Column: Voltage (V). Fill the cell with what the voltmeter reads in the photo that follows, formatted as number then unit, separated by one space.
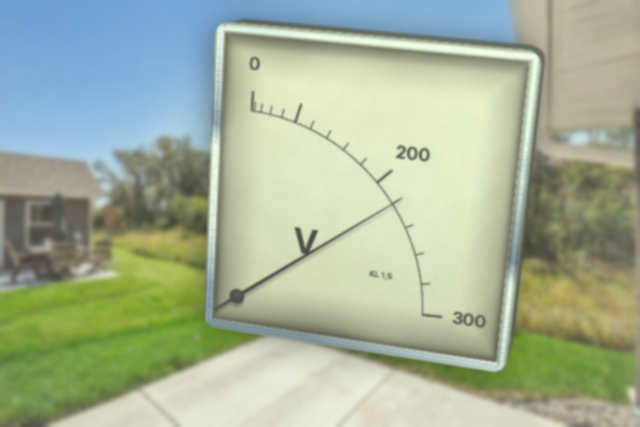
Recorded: 220 V
